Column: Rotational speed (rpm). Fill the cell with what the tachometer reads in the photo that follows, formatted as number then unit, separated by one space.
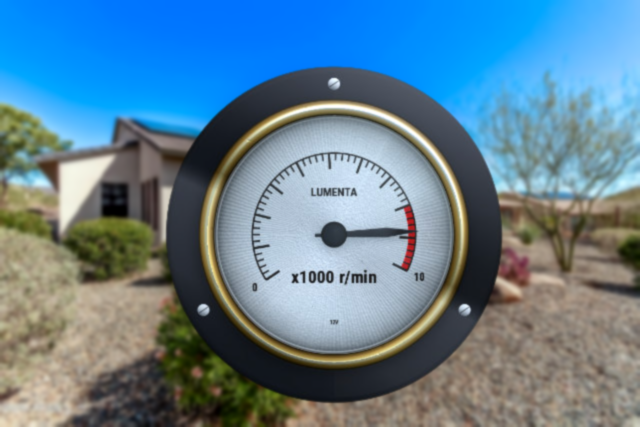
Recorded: 8800 rpm
